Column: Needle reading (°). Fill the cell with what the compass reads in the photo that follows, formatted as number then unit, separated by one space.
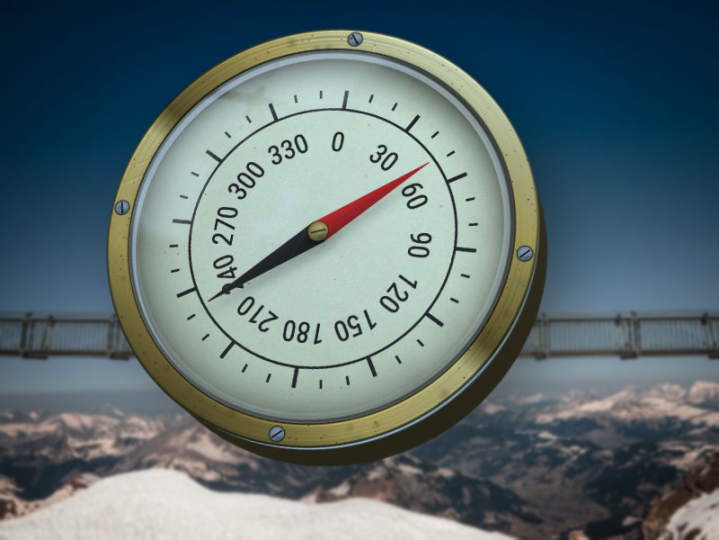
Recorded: 50 °
